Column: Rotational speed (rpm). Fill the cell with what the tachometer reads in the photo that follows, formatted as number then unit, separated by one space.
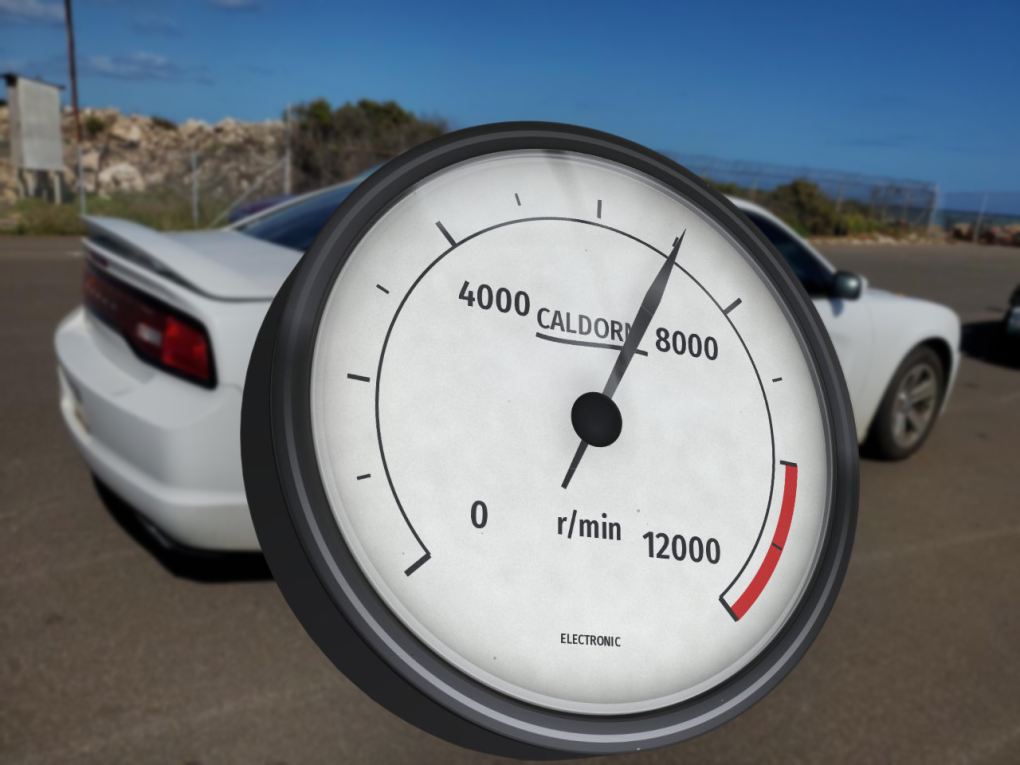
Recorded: 7000 rpm
